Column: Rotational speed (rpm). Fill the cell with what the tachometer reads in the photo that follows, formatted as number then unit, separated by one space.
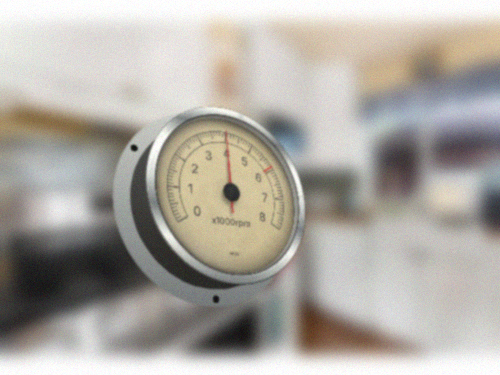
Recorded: 4000 rpm
